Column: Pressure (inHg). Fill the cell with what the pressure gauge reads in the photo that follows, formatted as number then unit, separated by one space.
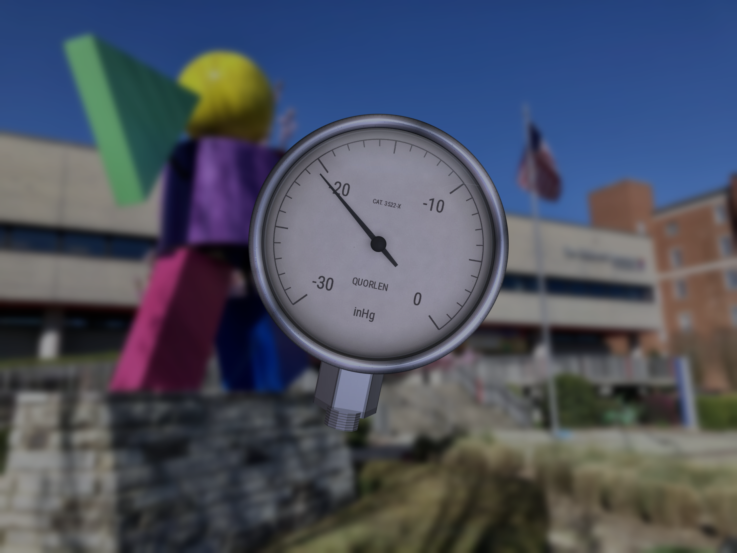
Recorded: -20.5 inHg
